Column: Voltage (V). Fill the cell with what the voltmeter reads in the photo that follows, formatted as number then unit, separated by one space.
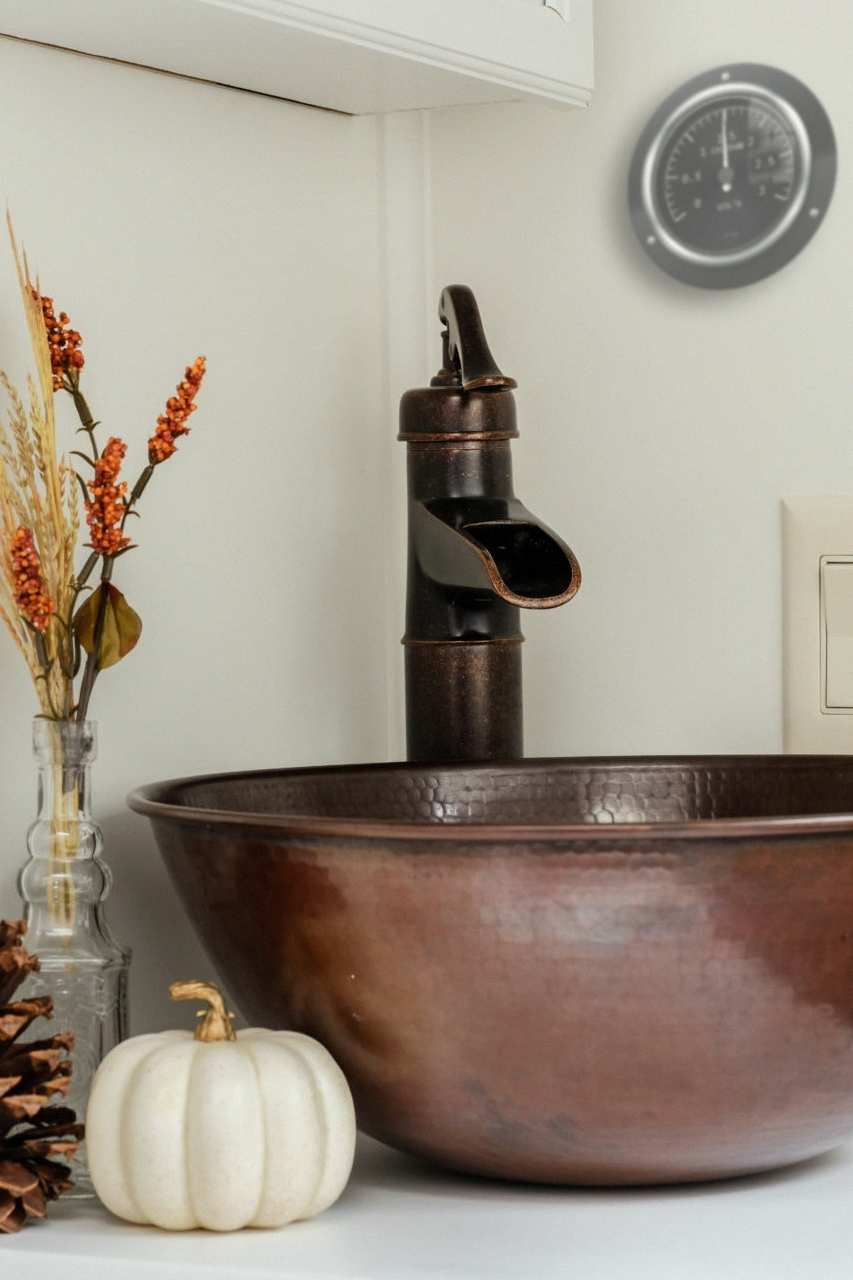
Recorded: 1.5 V
